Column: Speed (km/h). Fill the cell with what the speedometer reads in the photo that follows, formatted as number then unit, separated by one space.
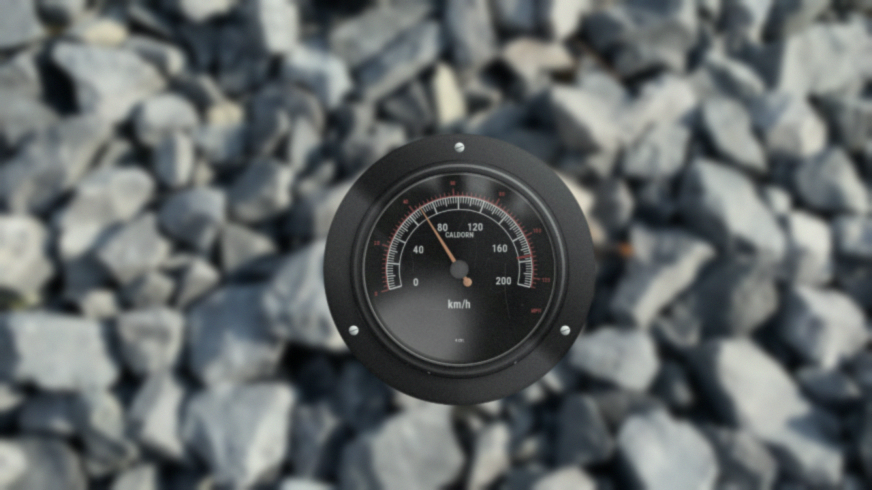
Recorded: 70 km/h
